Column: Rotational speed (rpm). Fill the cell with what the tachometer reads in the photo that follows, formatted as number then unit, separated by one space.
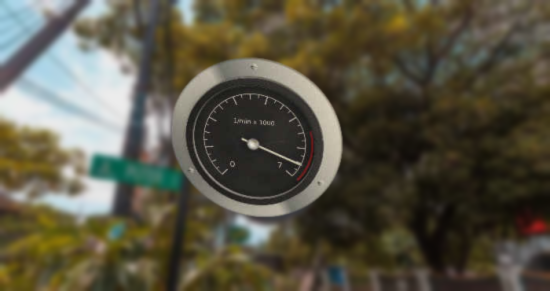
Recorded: 6500 rpm
